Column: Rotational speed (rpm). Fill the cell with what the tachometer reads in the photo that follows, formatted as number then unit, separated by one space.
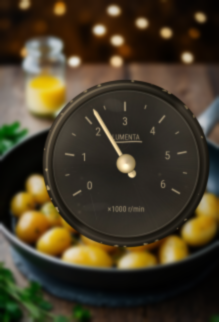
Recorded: 2250 rpm
